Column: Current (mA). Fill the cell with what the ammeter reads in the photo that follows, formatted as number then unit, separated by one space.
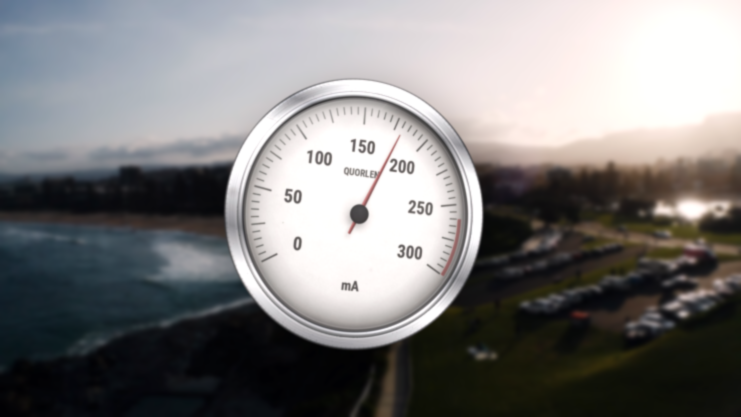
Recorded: 180 mA
